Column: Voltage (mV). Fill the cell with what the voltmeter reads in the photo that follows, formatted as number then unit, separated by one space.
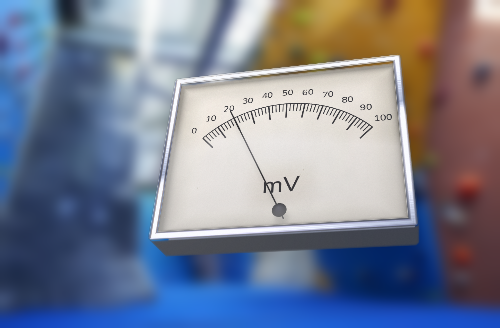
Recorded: 20 mV
